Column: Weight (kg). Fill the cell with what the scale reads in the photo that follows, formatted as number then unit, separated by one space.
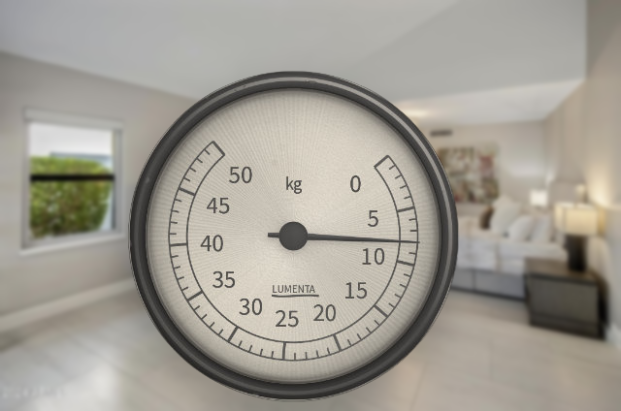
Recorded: 8 kg
